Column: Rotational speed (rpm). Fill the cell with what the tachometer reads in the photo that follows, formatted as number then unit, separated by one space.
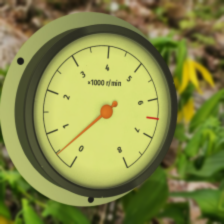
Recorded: 500 rpm
